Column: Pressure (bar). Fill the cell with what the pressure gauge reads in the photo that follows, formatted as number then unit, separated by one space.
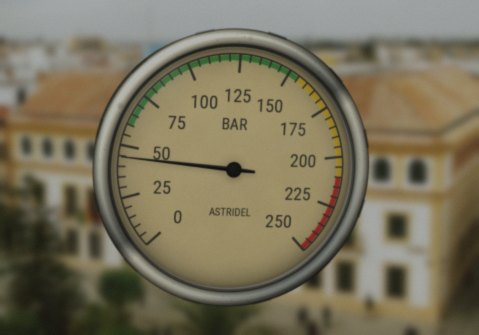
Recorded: 45 bar
